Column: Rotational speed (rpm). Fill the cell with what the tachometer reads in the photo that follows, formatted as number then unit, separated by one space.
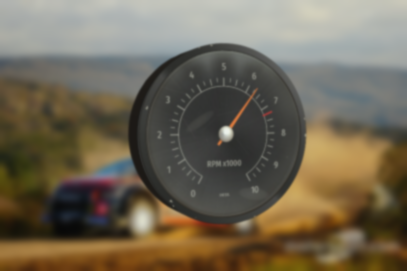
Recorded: 6250 rpm
